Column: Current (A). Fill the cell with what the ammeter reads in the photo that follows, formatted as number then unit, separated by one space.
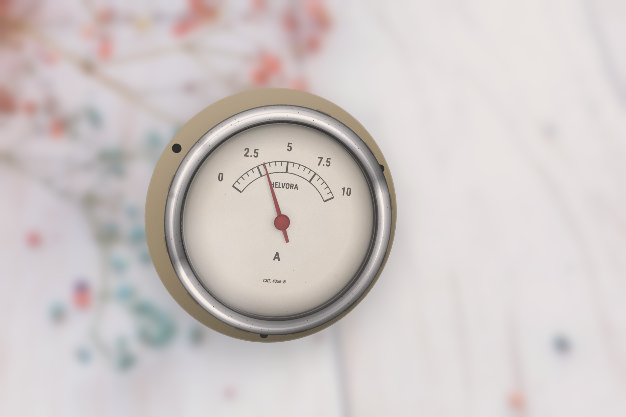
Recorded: 3 A
